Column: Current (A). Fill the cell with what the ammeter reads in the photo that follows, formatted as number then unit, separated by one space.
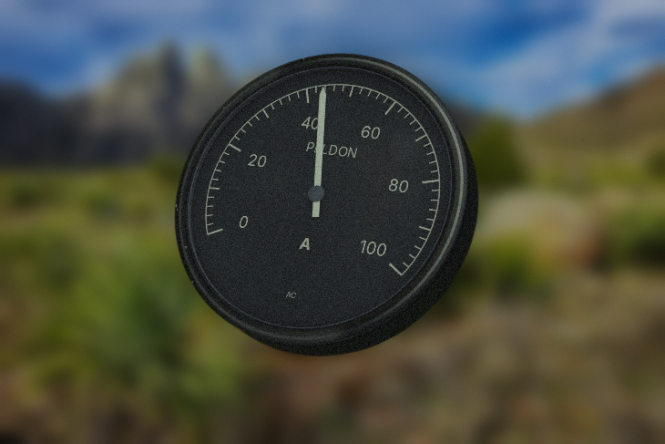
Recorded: 44 A
